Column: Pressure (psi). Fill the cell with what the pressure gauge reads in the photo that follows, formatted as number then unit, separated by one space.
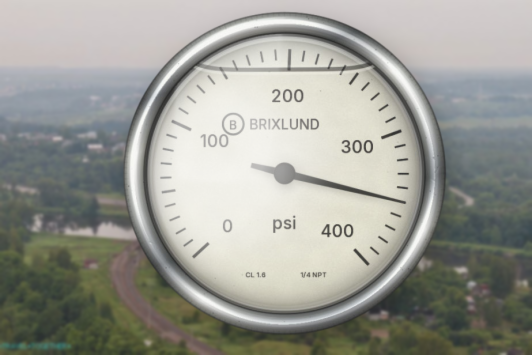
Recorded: 350 psi
